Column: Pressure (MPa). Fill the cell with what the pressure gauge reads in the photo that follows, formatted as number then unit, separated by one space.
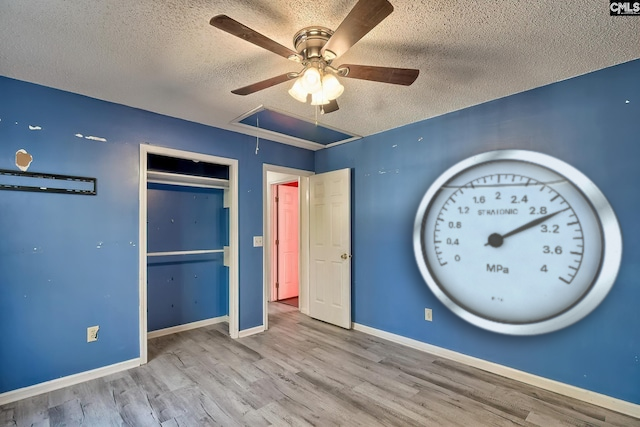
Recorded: 3 MPa
